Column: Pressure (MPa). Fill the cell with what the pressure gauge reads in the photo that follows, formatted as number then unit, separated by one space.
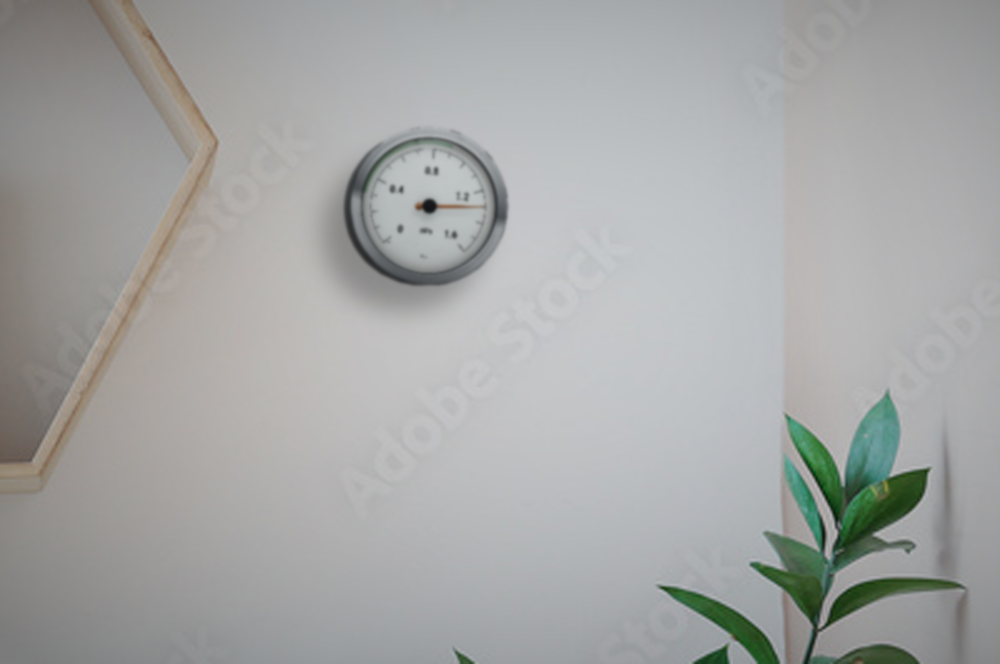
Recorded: 1.3 MPa
